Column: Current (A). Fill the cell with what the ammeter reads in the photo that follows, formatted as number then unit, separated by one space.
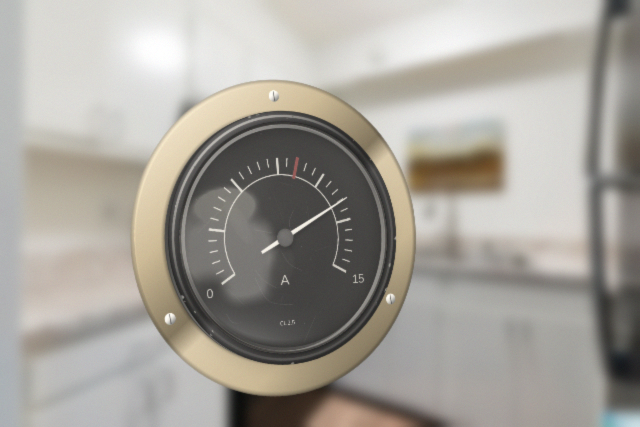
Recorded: 11.5 A
